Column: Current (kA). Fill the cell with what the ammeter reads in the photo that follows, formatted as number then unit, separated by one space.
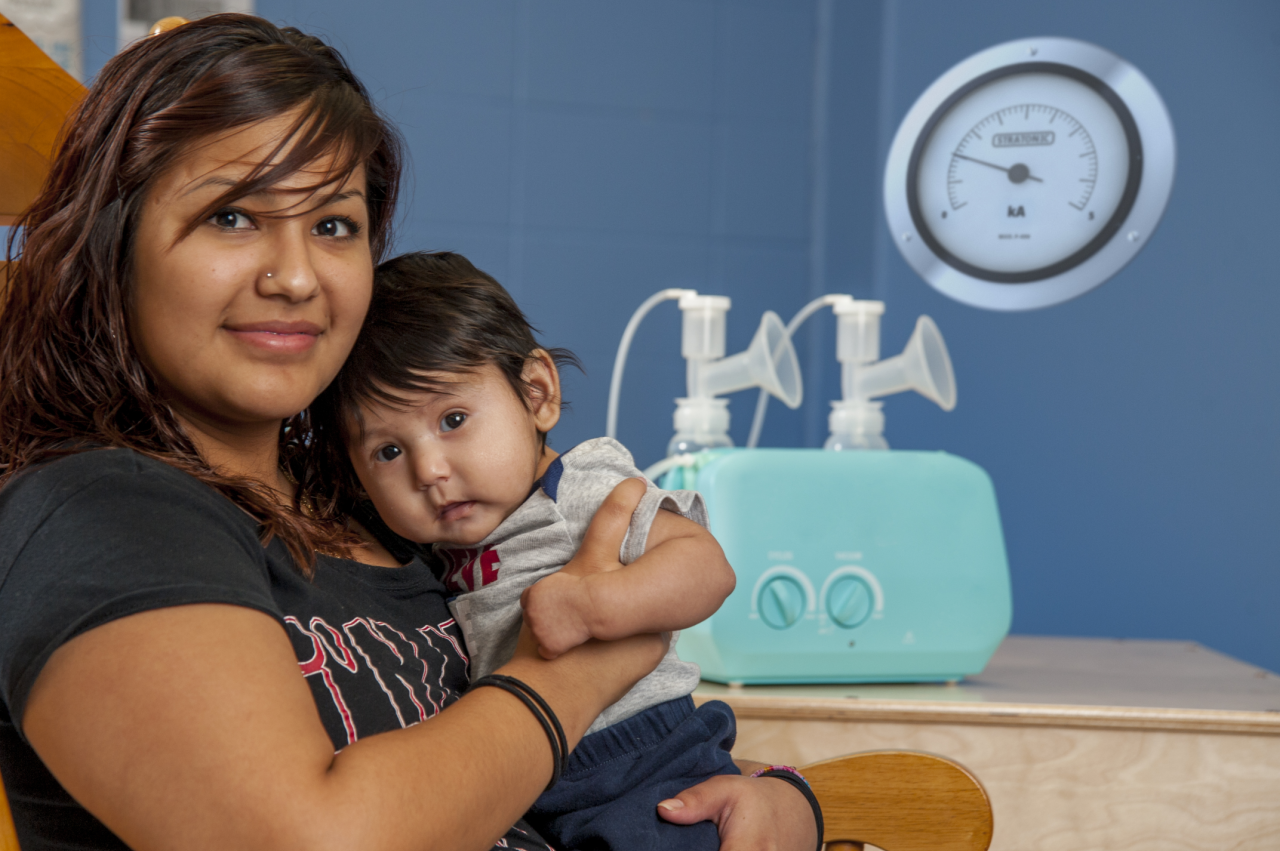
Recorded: 1 kA
